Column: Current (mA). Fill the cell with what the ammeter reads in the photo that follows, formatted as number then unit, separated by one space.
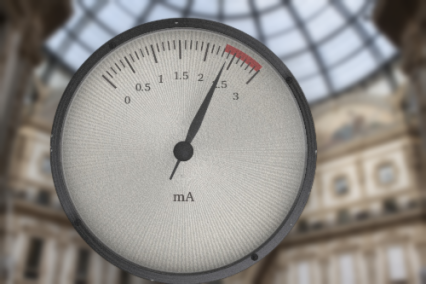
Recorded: 2.4 mA
